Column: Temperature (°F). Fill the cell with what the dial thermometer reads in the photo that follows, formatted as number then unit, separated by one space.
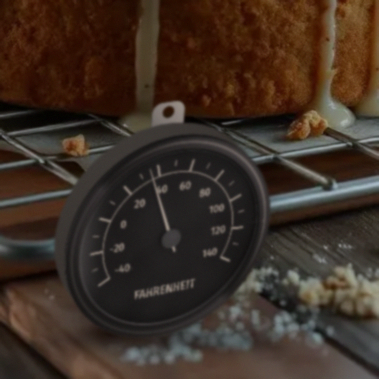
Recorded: 35 °F
